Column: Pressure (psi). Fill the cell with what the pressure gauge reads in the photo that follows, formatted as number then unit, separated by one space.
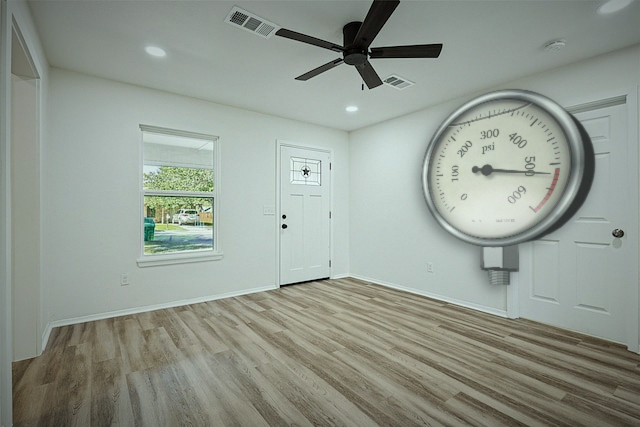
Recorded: 520 psi
